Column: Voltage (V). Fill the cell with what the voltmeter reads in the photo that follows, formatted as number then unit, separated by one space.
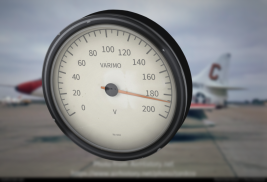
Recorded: 185 V
